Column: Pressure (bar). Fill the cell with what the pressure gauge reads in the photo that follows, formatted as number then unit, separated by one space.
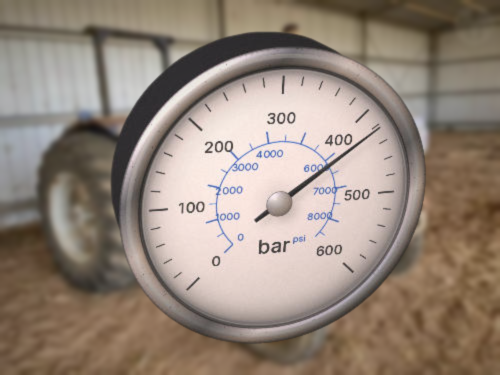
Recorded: 420 bar
